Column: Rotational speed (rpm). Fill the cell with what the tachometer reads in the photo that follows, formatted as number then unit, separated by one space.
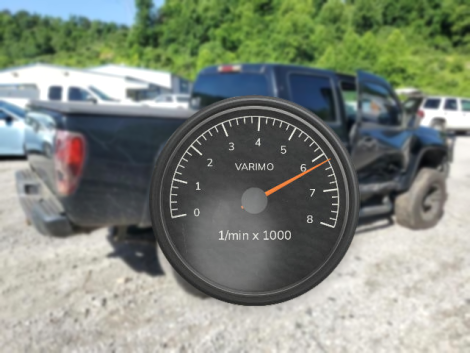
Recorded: 6200 rpm
